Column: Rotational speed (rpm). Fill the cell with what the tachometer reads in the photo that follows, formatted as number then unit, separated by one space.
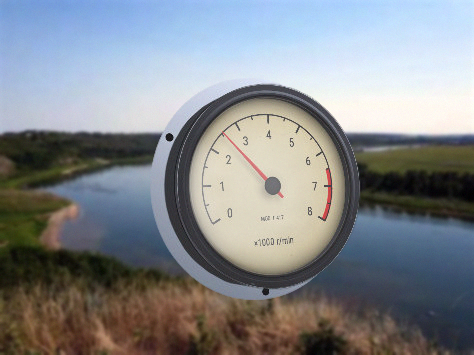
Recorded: 2500 rpm
